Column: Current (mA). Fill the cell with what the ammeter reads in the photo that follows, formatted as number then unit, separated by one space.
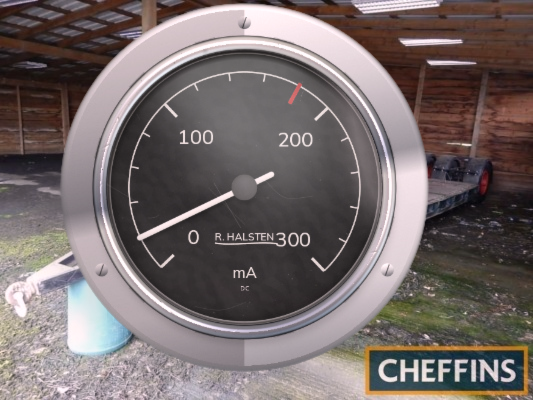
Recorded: 20 mA
